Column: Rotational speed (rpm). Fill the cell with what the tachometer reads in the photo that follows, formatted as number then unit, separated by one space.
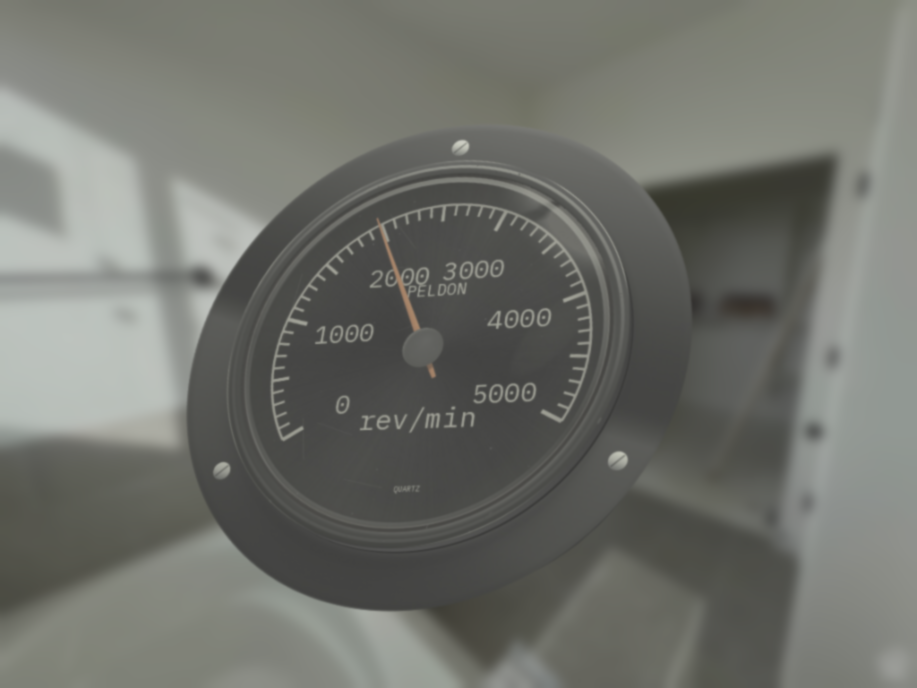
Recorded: 2000 rpm
